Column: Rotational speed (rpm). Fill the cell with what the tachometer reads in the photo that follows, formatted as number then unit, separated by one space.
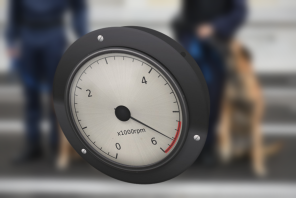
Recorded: 5600 rpm
